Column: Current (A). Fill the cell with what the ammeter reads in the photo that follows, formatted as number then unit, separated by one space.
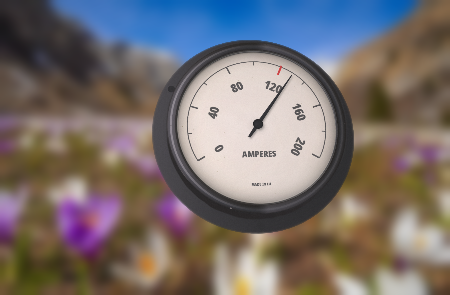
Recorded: 130 A
